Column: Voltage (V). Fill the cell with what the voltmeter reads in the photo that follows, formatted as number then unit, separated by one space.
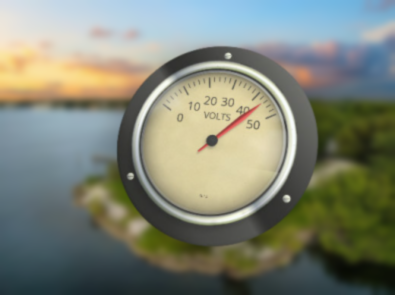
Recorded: 44 V
